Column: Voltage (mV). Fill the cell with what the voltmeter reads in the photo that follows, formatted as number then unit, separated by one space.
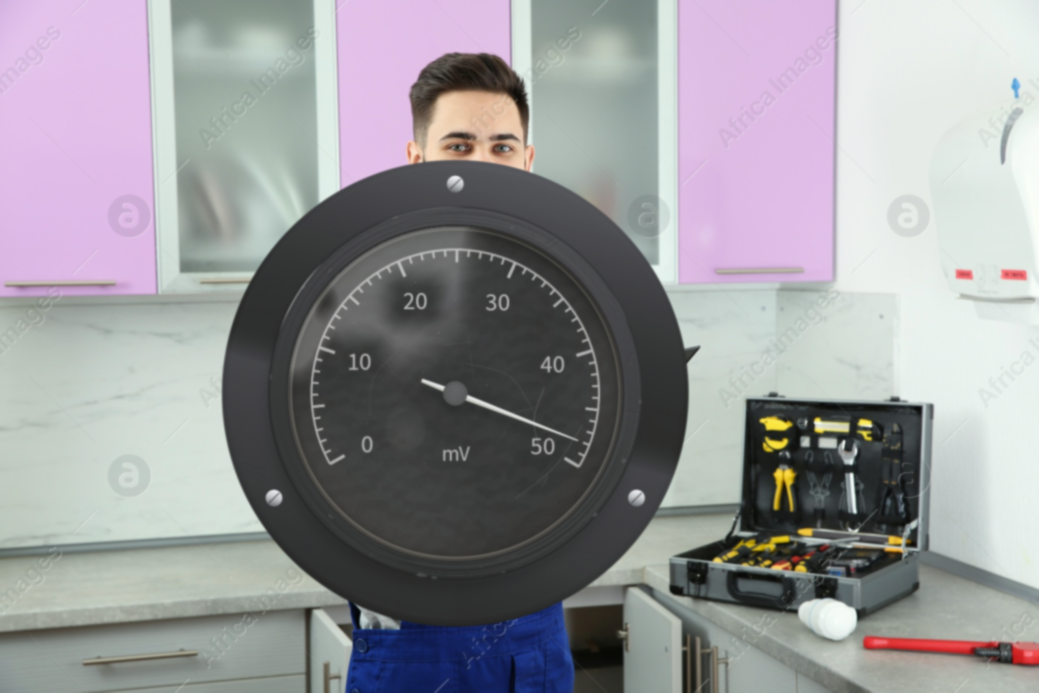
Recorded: 48 mV
